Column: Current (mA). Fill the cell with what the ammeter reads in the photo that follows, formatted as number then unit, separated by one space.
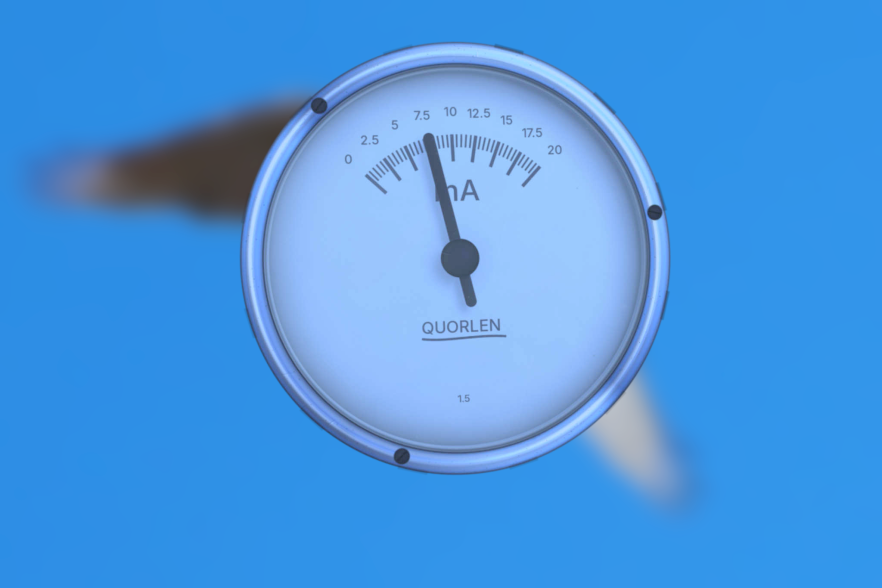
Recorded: 7.5 mA
